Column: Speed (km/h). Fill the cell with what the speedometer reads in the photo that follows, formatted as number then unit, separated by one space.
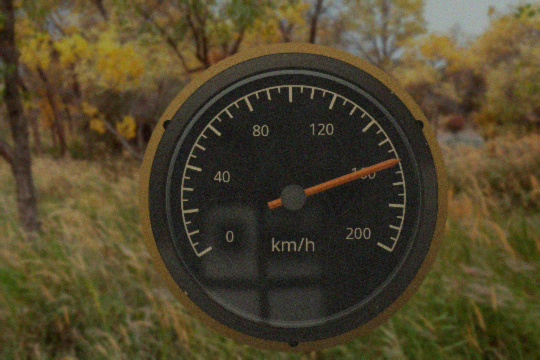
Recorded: 160 km/h
